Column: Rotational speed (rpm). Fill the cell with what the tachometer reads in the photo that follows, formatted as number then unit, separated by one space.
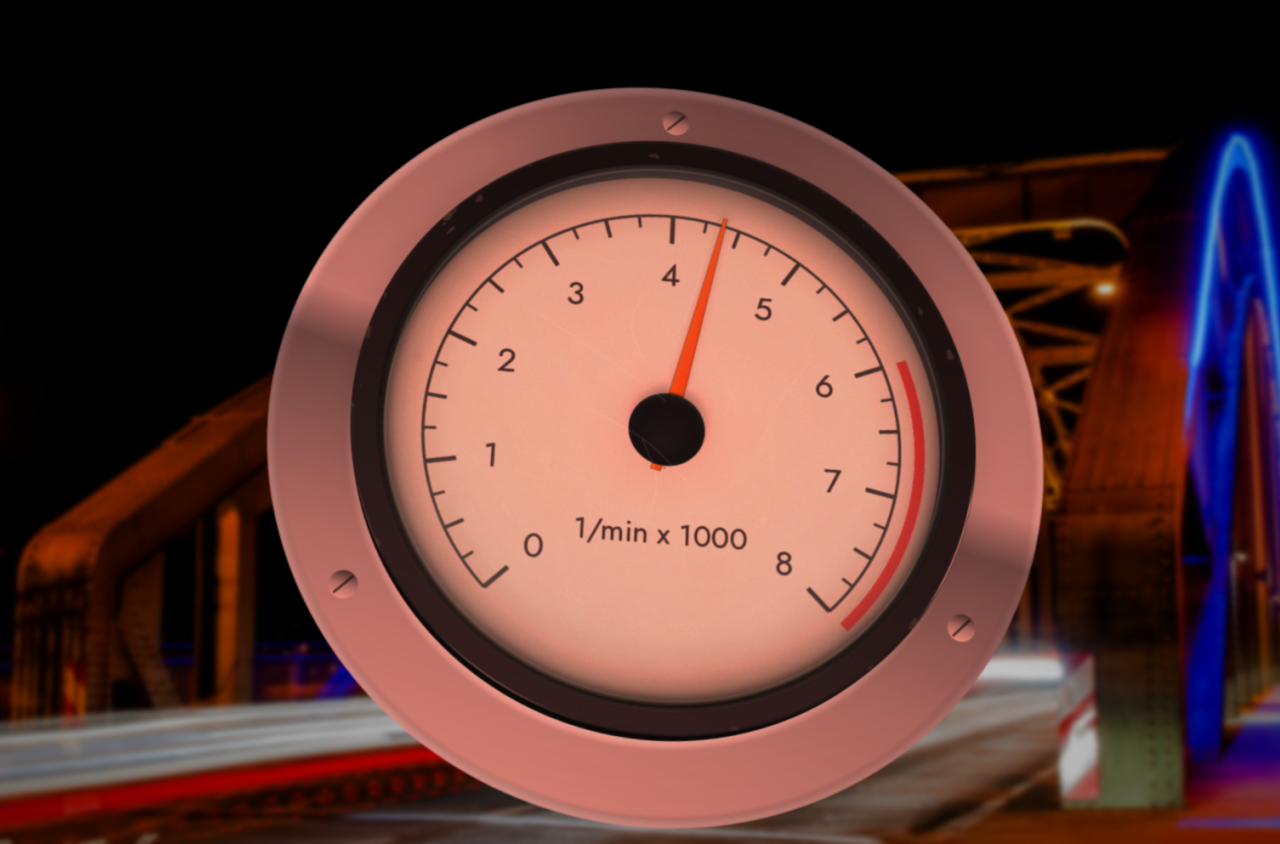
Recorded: 4375 rpm
